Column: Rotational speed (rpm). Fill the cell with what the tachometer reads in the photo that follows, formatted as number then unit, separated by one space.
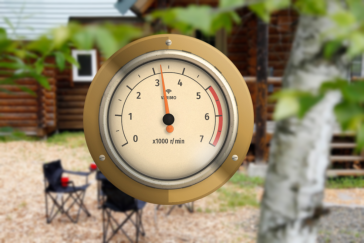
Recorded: 3250 rpm
